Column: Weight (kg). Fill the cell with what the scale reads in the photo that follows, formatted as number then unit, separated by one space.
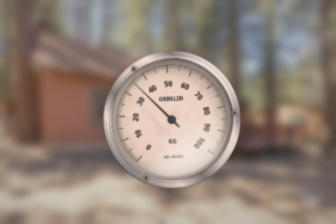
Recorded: 35 kg
